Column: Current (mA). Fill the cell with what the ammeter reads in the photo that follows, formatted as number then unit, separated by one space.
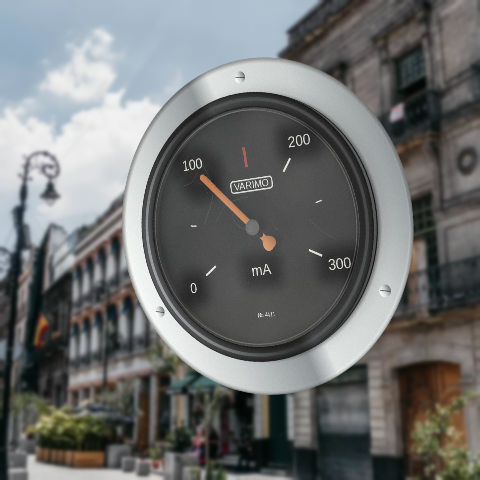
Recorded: 100 mA
